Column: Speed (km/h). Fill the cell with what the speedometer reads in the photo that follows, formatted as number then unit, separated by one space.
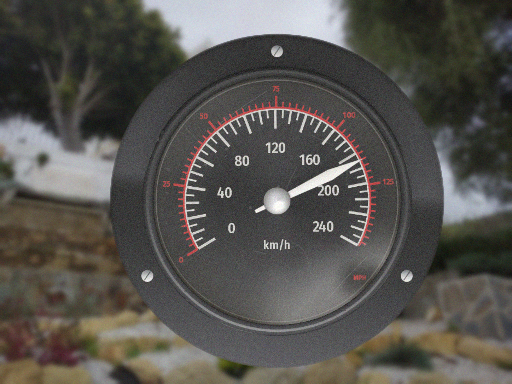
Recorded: 185 km/h
